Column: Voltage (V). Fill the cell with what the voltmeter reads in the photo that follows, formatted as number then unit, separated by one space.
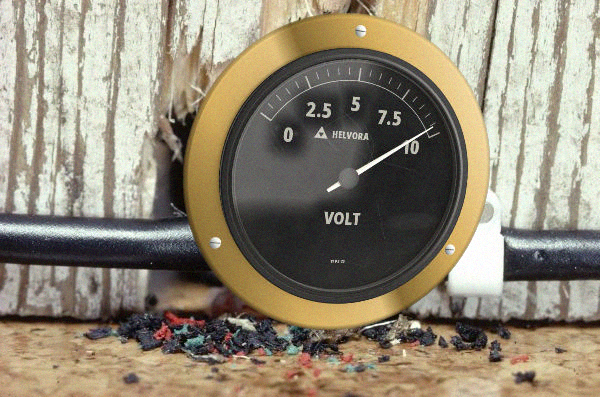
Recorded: 9.5 V
